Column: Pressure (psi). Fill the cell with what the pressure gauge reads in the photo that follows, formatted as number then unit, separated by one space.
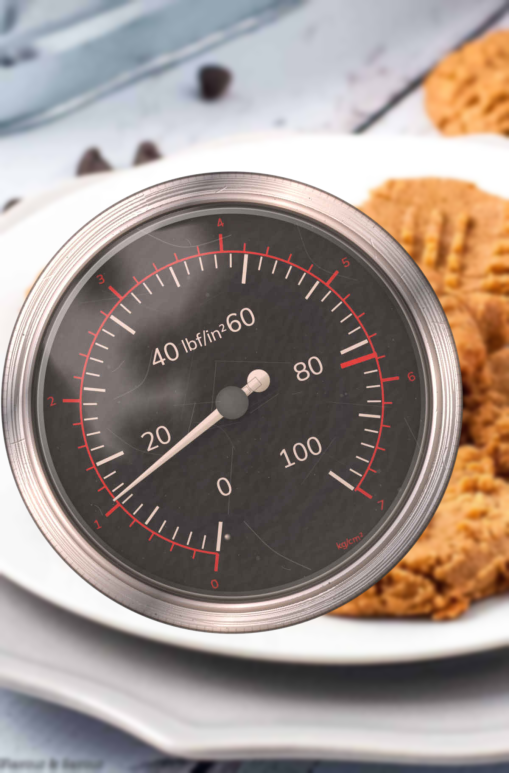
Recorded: 15 psi
